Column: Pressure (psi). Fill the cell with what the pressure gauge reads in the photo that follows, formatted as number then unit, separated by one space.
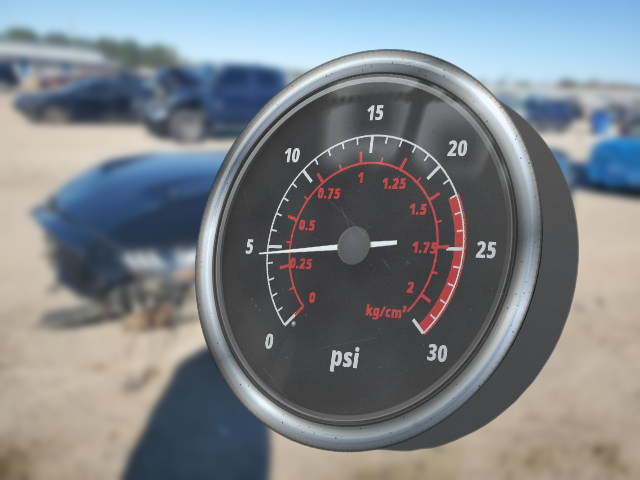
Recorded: 4.5 psi
